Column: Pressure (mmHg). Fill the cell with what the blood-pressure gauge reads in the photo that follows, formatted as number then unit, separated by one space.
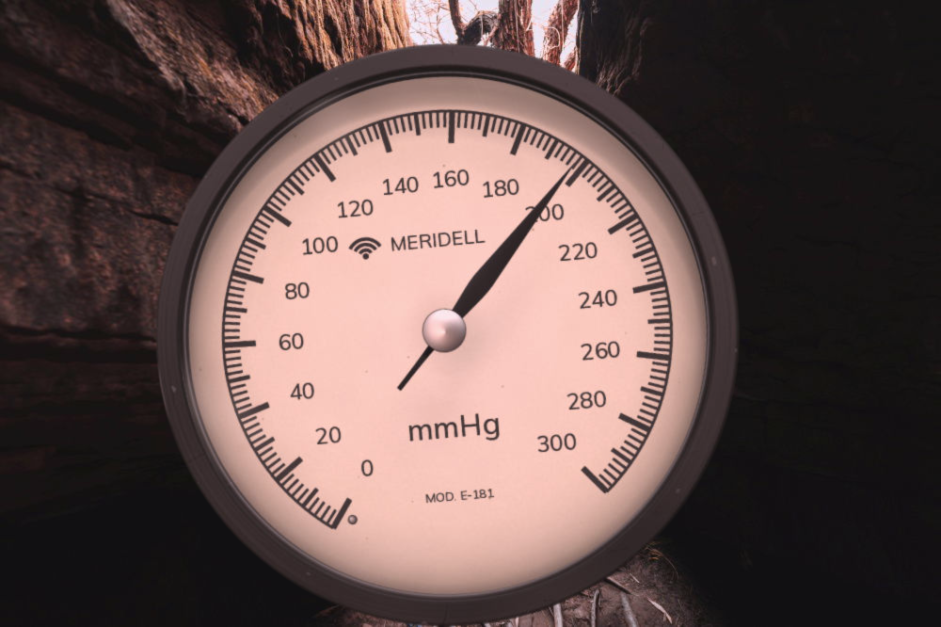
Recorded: 198 mmHg
